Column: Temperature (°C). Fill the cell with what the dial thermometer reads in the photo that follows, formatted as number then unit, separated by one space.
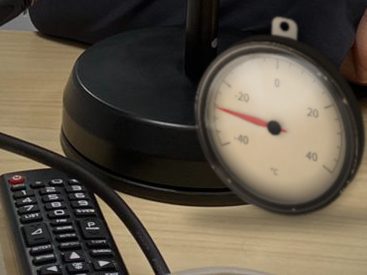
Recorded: -28 °C
